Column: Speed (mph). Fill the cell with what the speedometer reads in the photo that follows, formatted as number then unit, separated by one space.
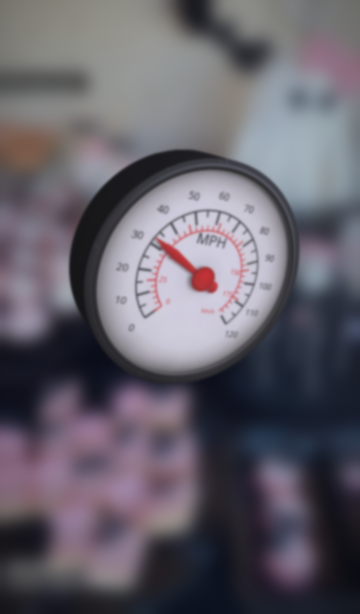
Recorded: 32.5 mph
